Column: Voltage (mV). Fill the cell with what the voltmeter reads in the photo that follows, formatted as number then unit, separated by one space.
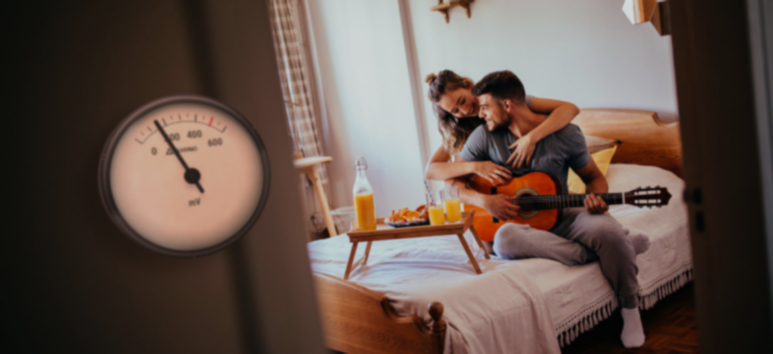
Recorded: 150 mV
